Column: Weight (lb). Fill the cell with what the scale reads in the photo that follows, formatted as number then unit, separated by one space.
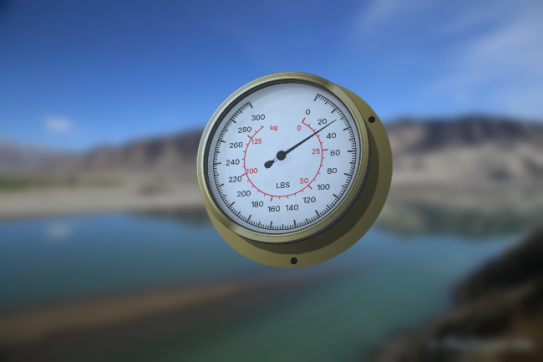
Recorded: 30 lb
